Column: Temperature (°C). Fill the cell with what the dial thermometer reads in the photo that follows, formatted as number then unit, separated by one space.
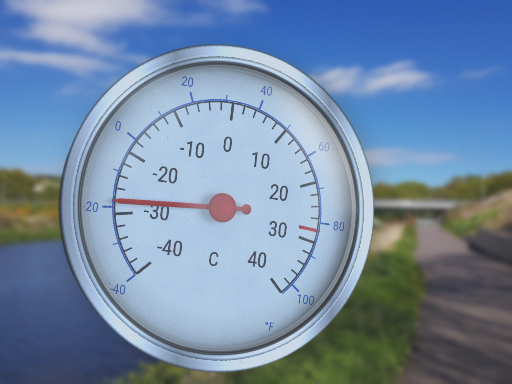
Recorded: -28 °C
